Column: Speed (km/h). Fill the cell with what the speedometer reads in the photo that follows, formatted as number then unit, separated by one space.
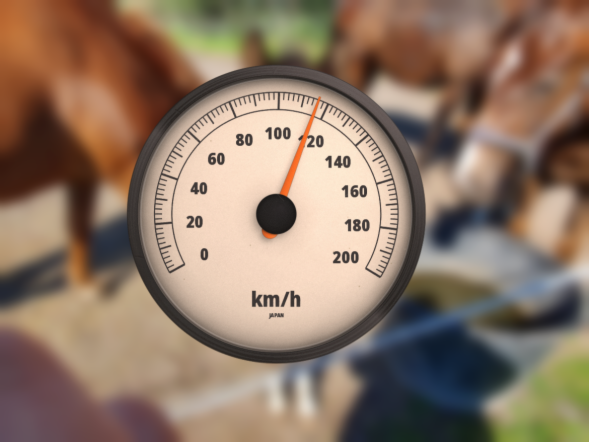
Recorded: 116 km/h
